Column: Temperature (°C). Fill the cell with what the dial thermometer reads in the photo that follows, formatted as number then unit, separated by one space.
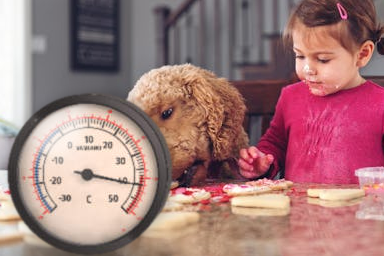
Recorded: 40 °C
